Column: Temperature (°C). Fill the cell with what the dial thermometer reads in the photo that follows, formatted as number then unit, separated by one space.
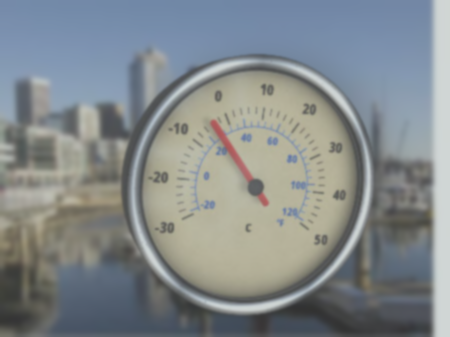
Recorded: -4 °C
